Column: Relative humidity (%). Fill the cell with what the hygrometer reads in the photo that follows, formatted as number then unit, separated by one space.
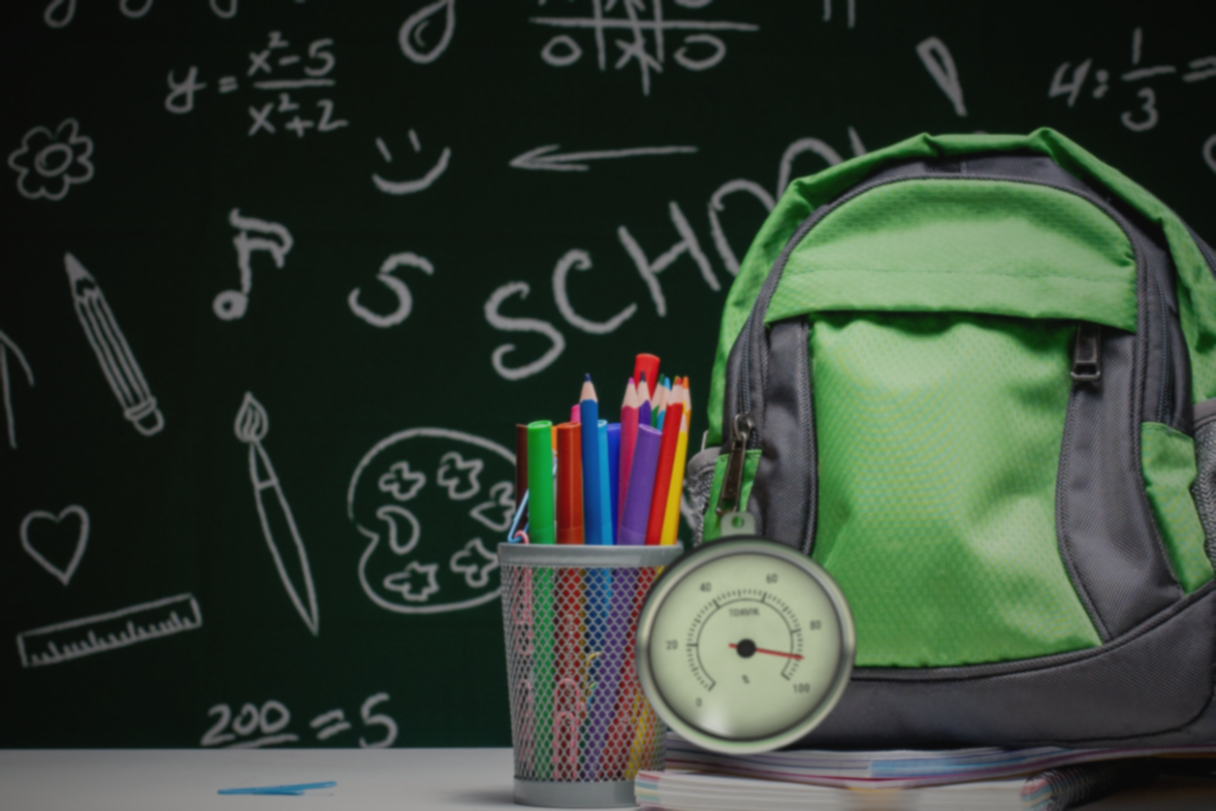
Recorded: 90 %
